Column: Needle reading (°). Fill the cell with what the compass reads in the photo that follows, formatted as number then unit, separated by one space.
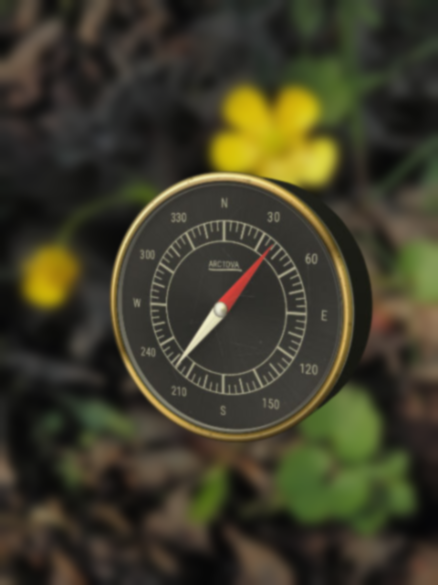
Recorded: 40 °
